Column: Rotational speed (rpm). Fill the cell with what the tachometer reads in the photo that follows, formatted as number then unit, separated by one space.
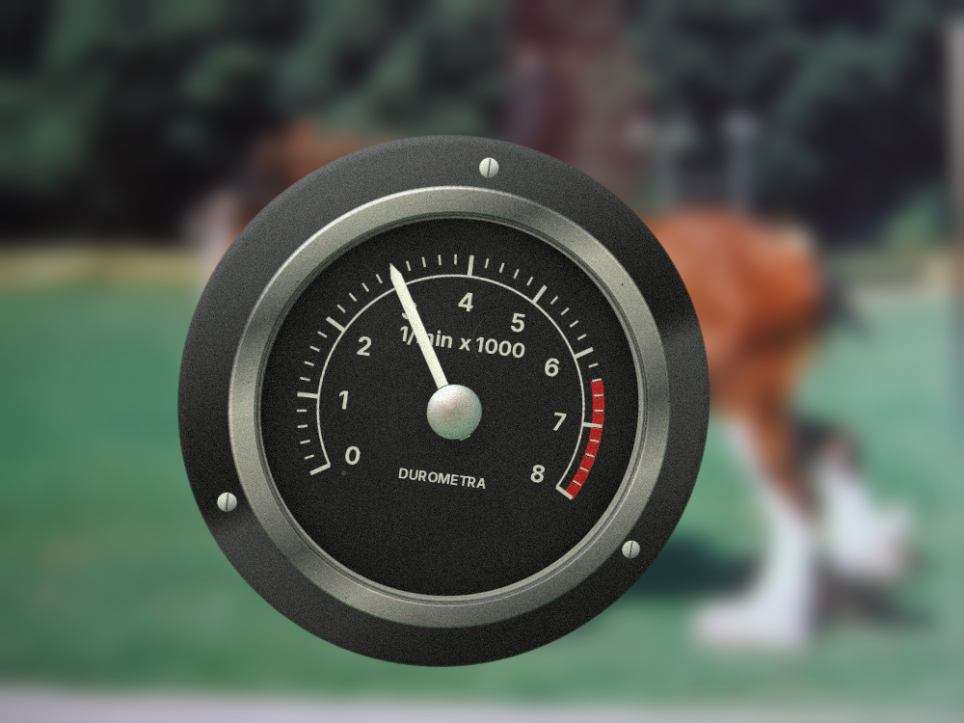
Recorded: 3000 rpm
